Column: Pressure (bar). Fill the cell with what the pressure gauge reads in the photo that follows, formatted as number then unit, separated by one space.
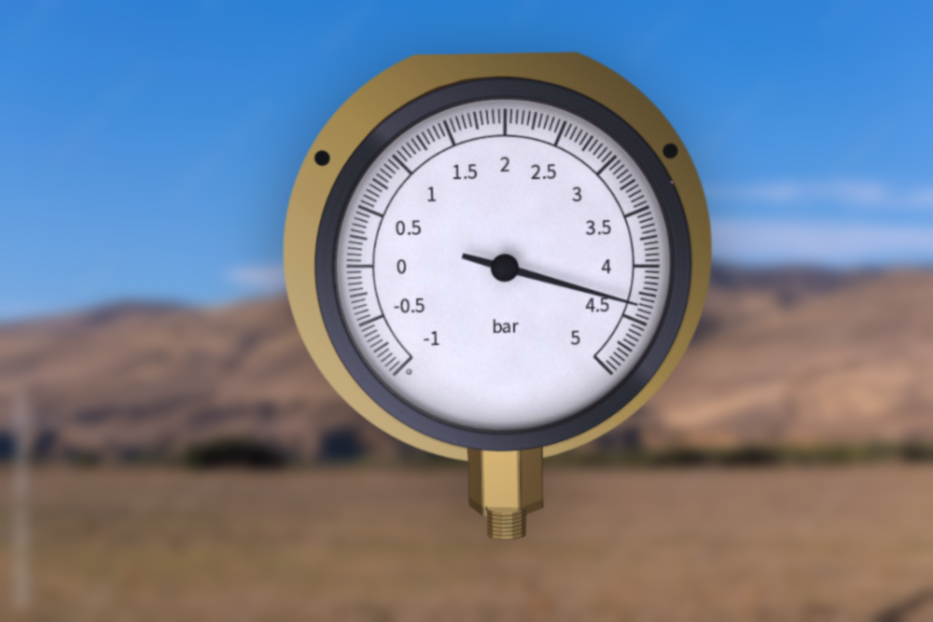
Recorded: 4.35 bar
